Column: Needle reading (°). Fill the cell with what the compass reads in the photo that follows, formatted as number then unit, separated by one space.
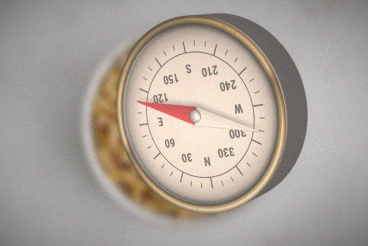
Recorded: 110 °
